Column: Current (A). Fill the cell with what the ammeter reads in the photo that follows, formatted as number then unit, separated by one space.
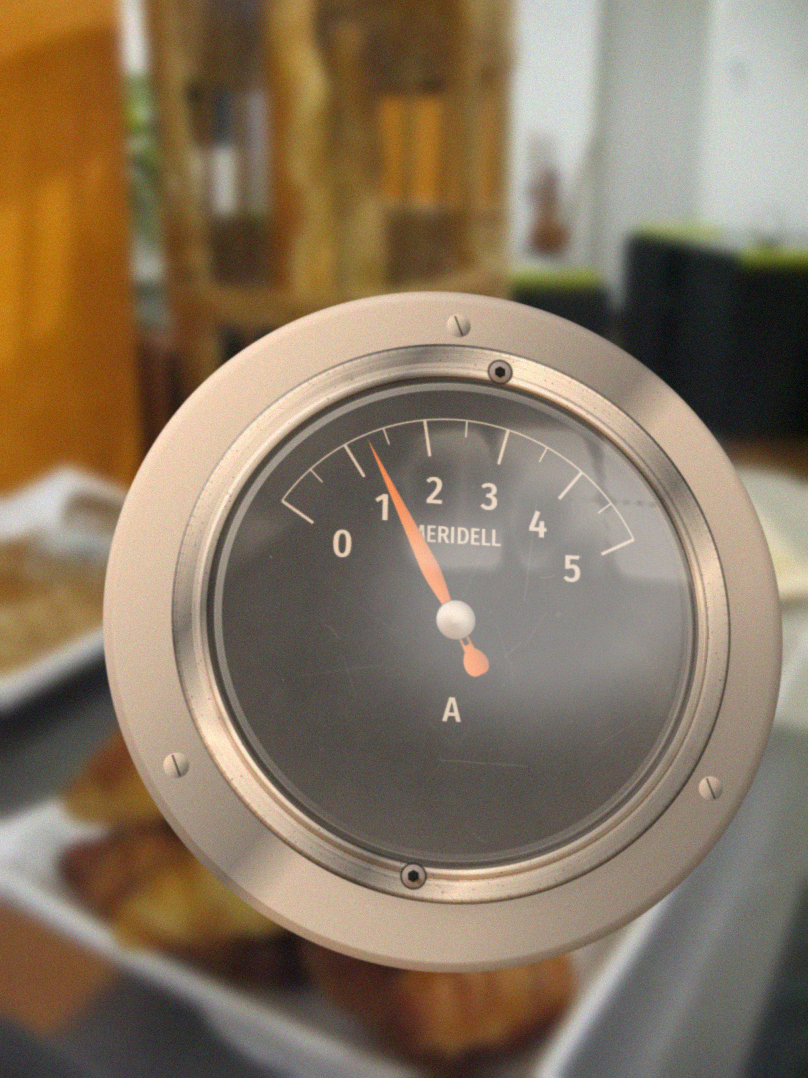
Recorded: 1.25 A
